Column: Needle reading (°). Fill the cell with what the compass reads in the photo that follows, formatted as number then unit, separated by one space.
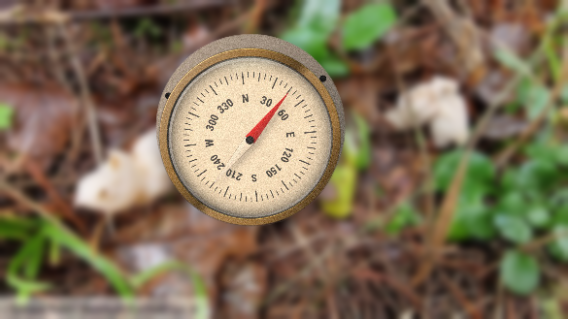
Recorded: 45 °
